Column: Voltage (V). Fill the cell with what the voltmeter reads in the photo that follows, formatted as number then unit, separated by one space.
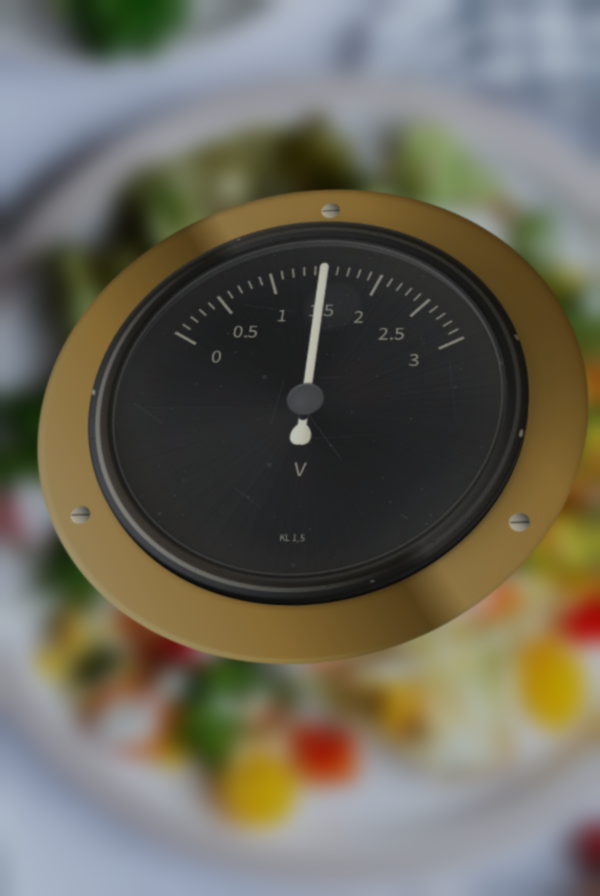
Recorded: 1.5 V
